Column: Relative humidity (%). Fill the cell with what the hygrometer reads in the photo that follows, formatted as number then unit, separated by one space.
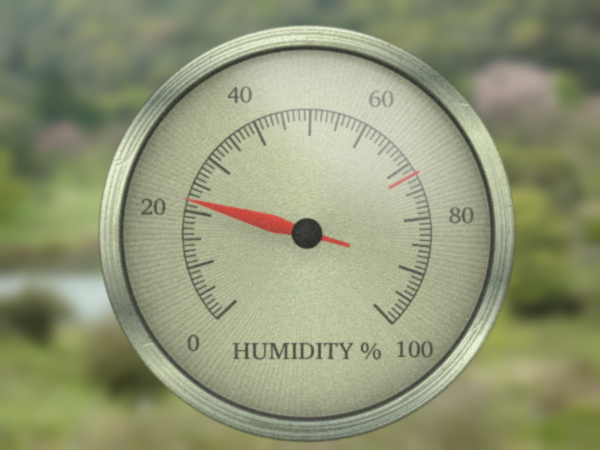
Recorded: 22 %
